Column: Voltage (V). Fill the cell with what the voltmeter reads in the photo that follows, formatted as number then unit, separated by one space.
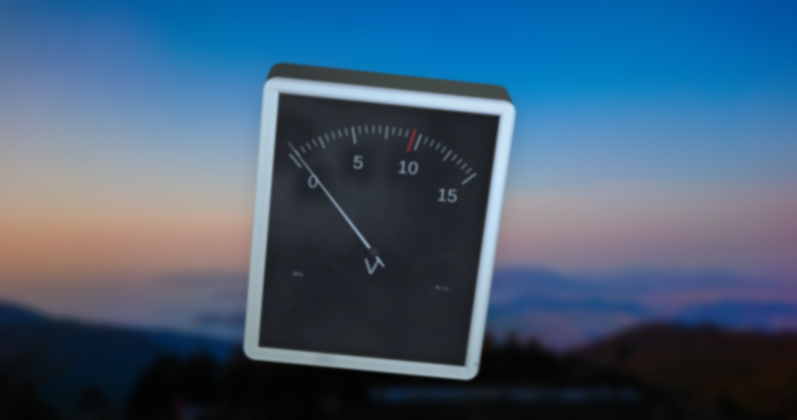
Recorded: 0.5 V
